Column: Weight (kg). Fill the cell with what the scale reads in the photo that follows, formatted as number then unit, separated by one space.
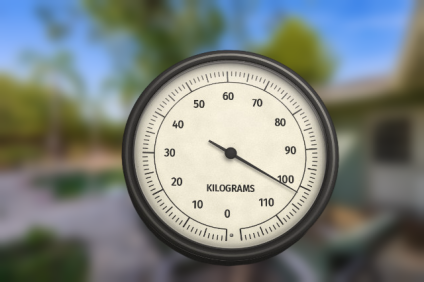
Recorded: 102 kg
